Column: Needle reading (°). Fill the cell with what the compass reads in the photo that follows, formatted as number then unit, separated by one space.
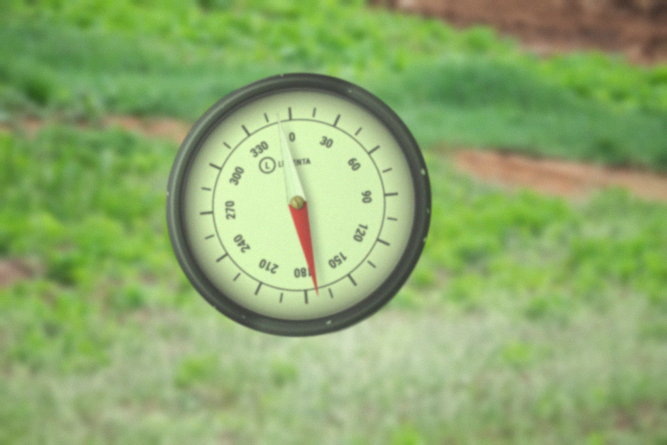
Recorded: 172.5 °
